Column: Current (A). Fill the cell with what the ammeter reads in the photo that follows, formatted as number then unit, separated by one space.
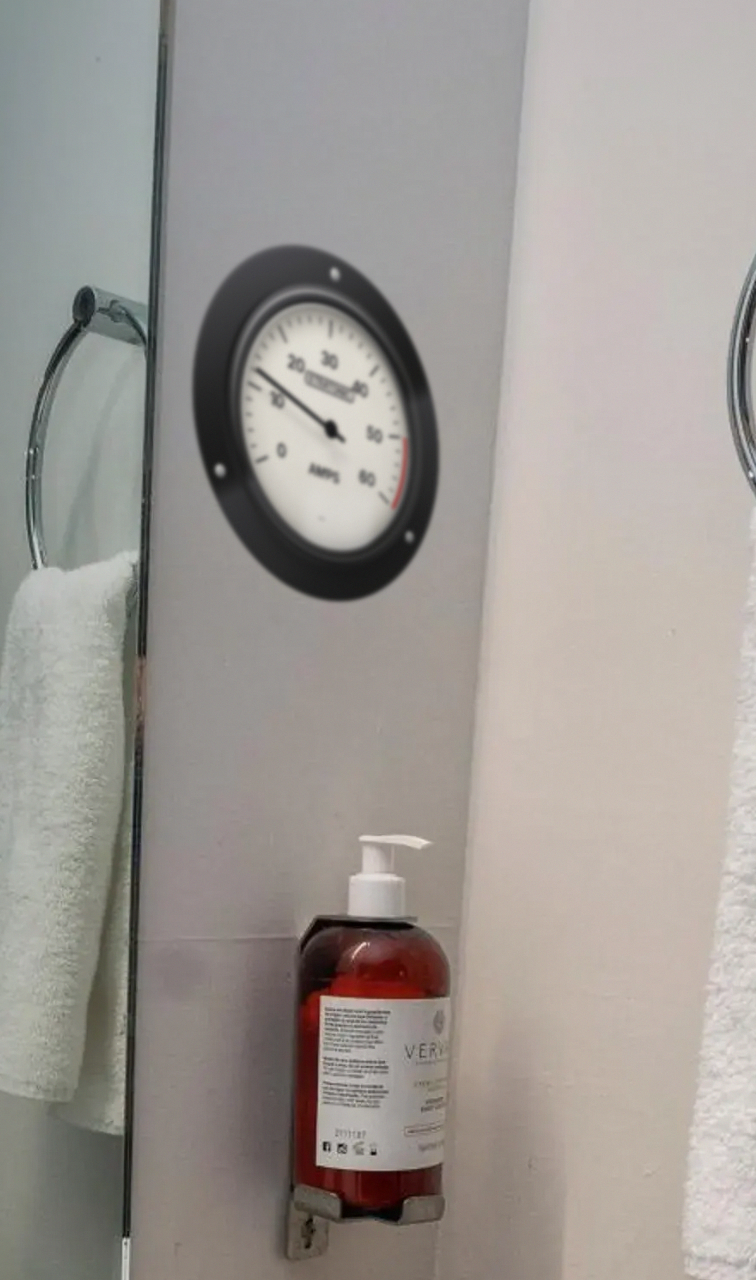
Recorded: 12 A
